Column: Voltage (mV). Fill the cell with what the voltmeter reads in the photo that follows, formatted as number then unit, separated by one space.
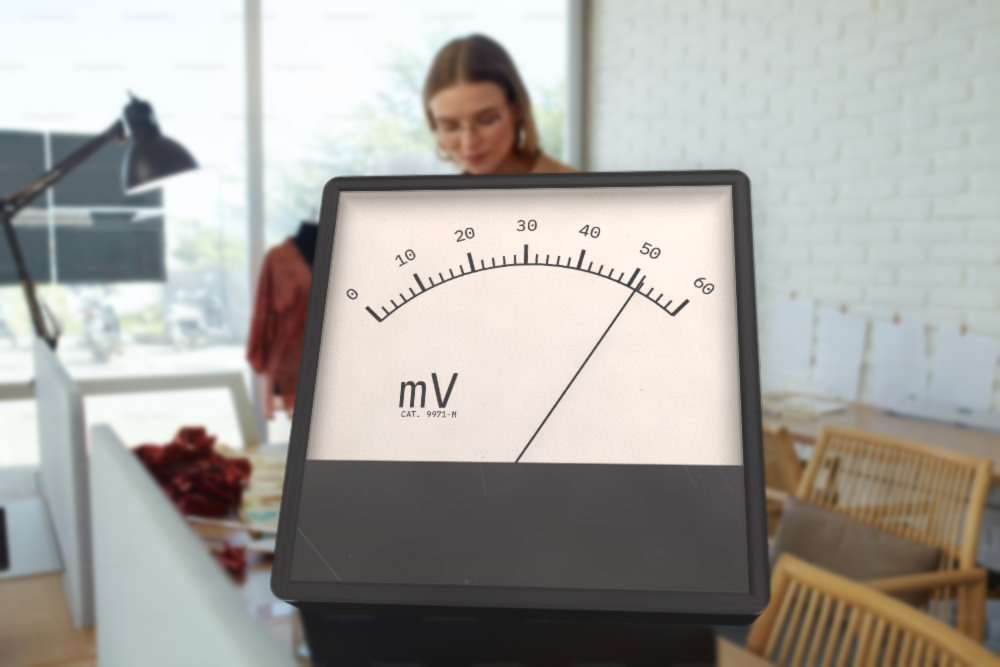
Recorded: 52 mV
